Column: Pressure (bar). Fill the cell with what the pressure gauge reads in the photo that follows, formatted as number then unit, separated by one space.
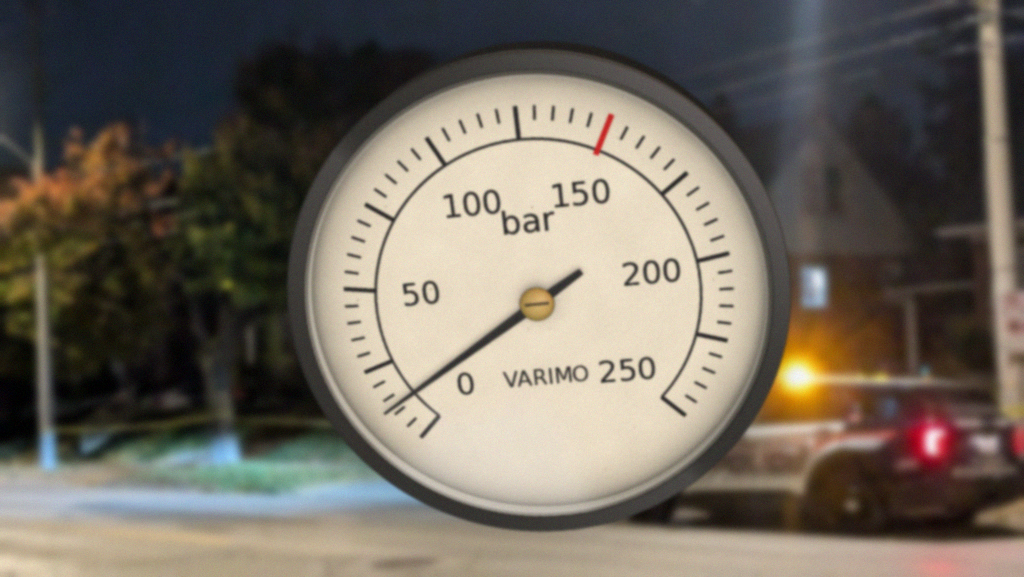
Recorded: 12.5 bar
